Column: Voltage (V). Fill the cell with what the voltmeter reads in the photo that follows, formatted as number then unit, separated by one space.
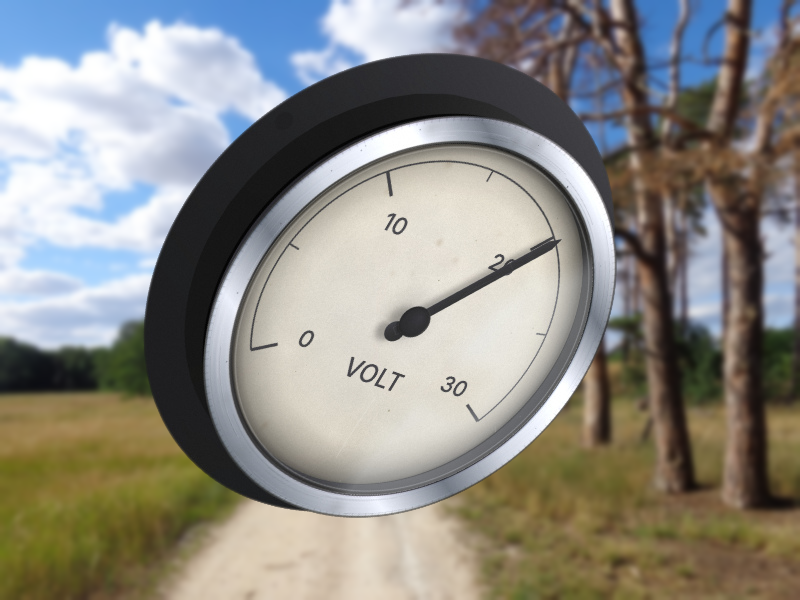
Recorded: 20 V
